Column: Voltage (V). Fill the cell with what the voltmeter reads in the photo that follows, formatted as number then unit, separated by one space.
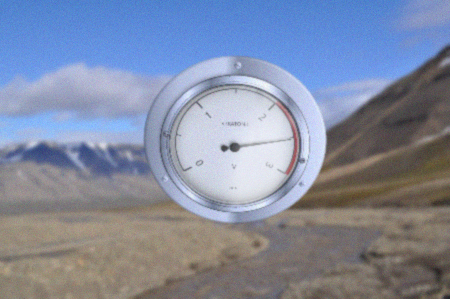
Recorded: 2.5 V
